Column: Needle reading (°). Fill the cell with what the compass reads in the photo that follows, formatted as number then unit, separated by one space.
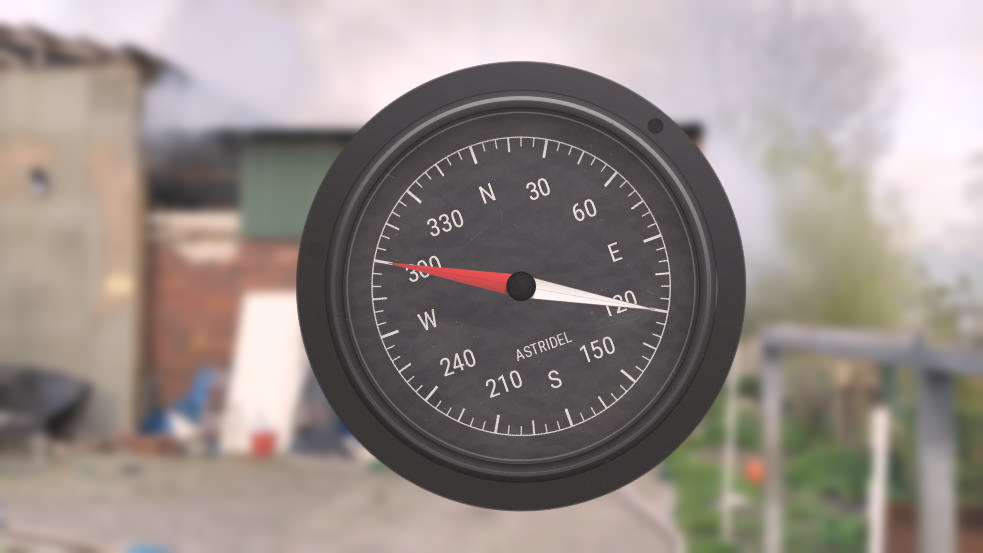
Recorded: 300 °
